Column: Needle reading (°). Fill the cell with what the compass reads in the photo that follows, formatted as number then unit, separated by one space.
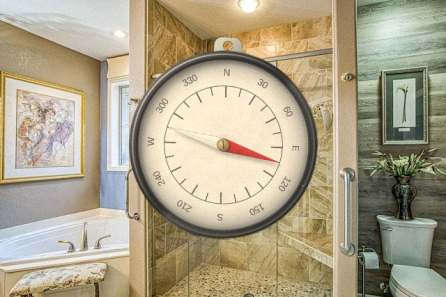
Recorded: 105 °
